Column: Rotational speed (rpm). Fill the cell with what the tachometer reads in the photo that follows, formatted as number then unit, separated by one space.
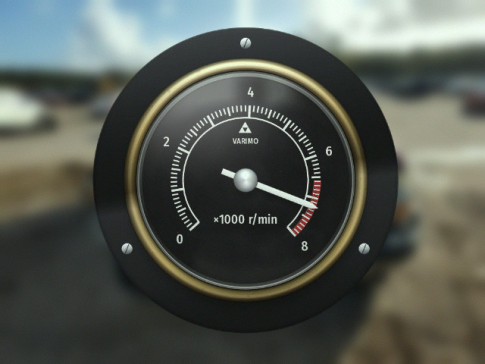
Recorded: 7200 rpm
